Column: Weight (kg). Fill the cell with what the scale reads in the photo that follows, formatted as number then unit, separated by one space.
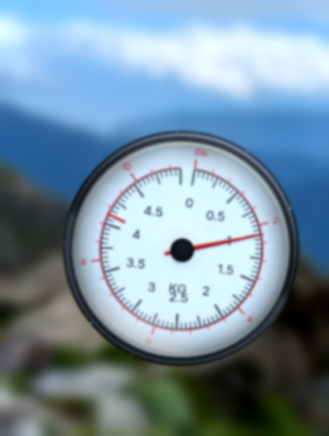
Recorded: 1 kg
